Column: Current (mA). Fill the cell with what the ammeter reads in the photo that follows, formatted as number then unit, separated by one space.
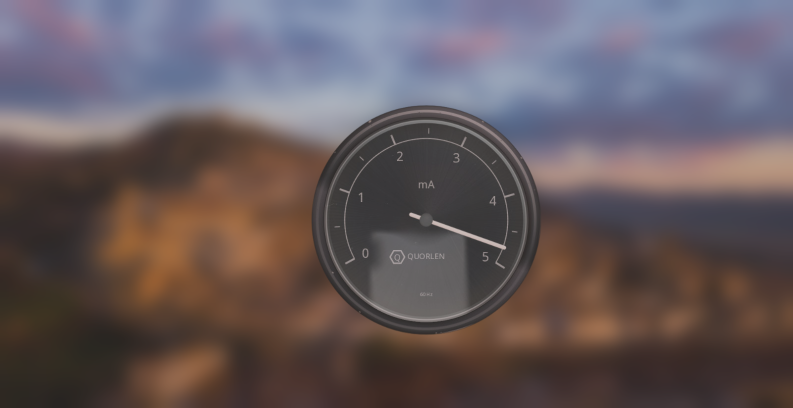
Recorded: 4.75 mA
